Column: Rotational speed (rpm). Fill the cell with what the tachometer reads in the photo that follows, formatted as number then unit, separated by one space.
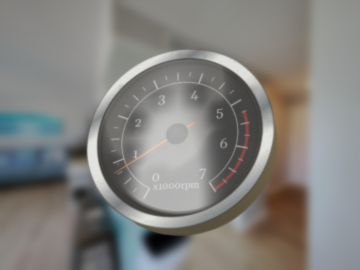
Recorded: 750 rpm
